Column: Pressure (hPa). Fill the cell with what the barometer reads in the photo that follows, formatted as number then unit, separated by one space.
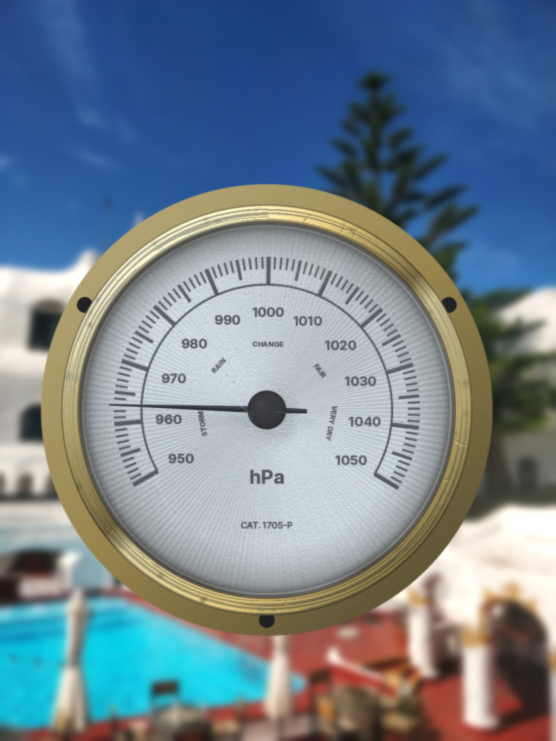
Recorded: 963 hPa
